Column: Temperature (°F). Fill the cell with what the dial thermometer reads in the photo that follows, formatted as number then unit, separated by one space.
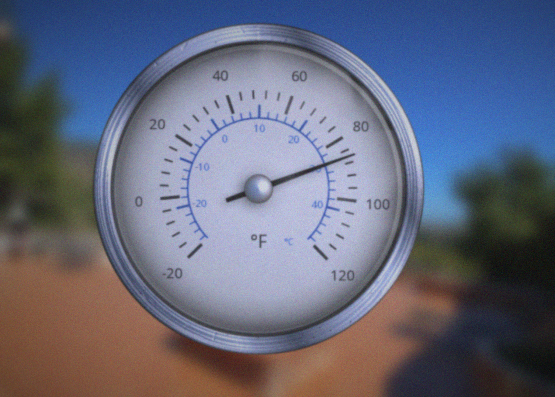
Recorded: 86 °F
